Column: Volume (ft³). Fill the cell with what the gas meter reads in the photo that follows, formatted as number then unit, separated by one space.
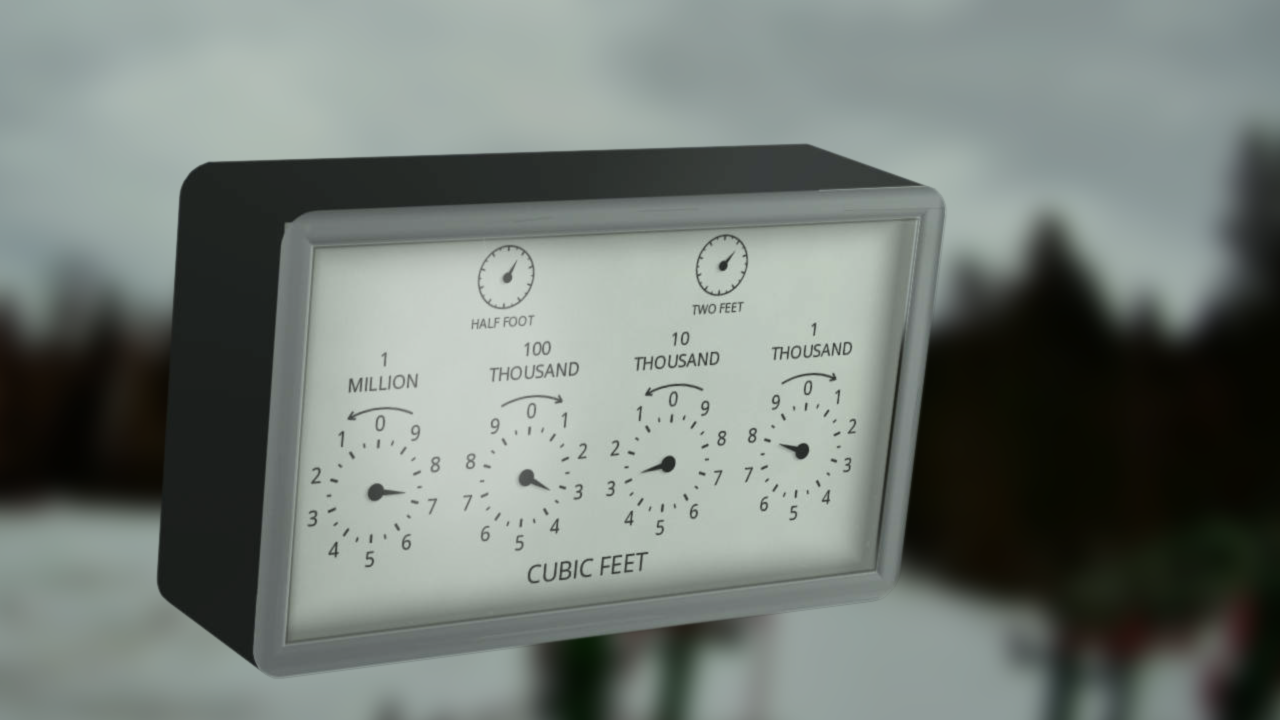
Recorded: 732800 ft³
